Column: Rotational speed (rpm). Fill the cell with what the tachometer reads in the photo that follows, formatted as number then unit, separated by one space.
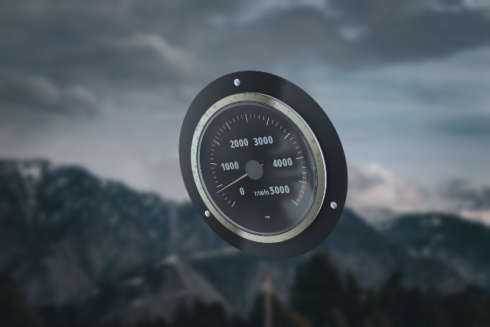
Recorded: 400 rpm
